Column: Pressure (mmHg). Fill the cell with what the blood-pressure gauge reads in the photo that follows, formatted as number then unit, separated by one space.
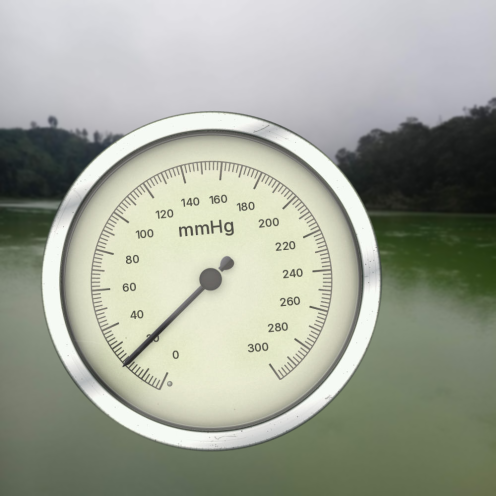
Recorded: 20 mmHg
